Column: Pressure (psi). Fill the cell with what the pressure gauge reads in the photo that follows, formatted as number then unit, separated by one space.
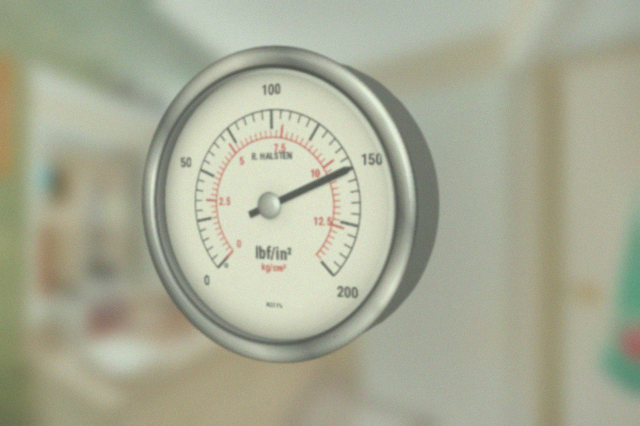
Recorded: 150 psi
